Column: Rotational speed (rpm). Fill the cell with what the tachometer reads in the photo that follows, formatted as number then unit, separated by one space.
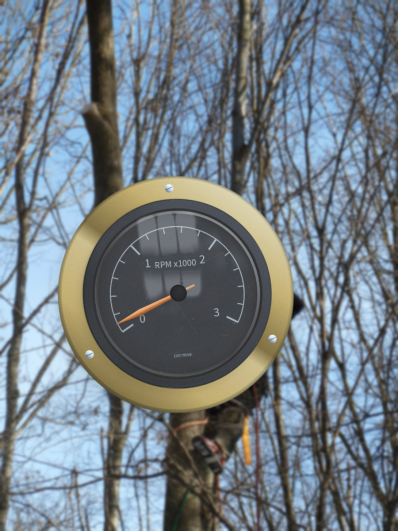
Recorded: 100 rpm
